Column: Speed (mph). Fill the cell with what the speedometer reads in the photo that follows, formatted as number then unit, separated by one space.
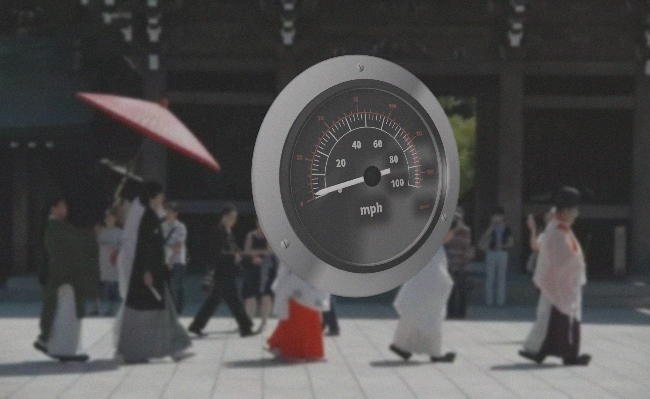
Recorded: 2 mph
